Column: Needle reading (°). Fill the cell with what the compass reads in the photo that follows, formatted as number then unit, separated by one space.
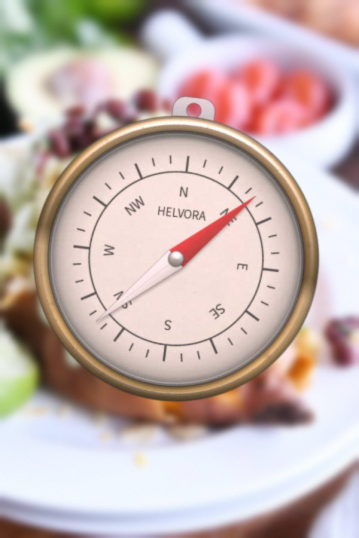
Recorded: 45 °
